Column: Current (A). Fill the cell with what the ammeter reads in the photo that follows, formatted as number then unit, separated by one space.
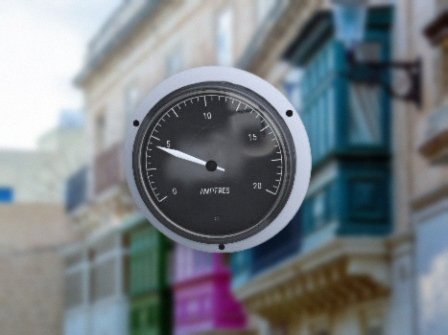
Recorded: 4.5 A
